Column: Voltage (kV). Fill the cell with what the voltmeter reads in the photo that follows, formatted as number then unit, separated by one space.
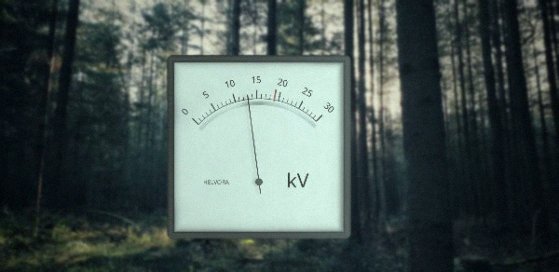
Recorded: 13 kV
